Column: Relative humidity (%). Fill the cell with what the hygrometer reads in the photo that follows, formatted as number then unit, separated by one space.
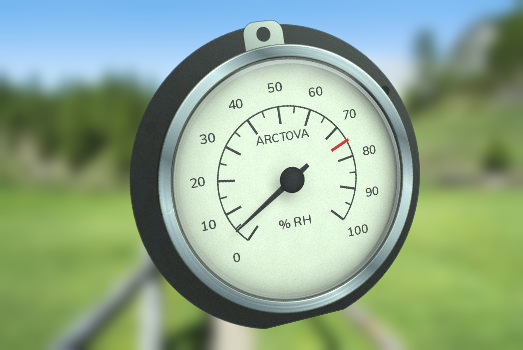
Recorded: 5 %
